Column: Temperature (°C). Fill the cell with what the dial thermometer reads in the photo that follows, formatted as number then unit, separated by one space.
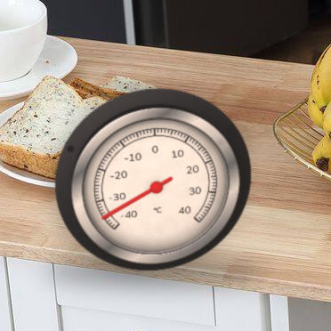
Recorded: -35 °C
